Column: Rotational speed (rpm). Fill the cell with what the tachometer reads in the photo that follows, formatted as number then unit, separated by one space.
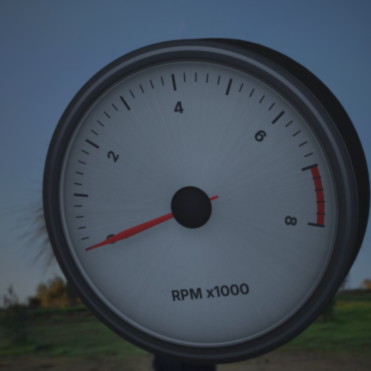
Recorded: 0 rpm
